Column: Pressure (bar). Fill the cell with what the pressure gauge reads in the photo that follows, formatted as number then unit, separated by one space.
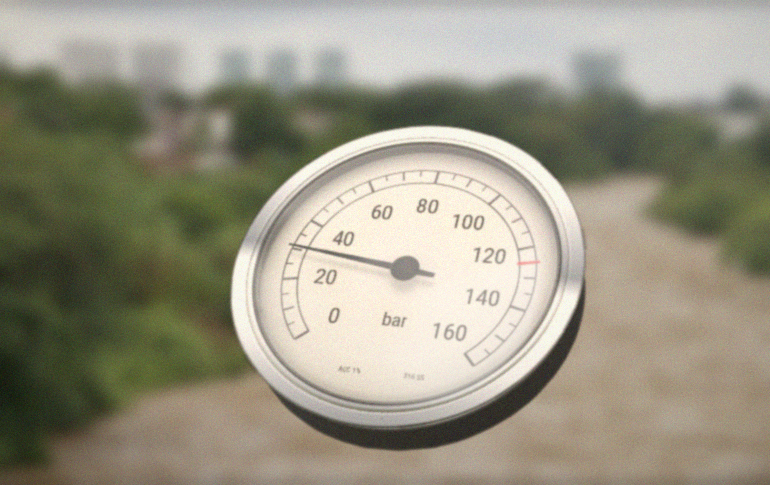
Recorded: 30 bar
